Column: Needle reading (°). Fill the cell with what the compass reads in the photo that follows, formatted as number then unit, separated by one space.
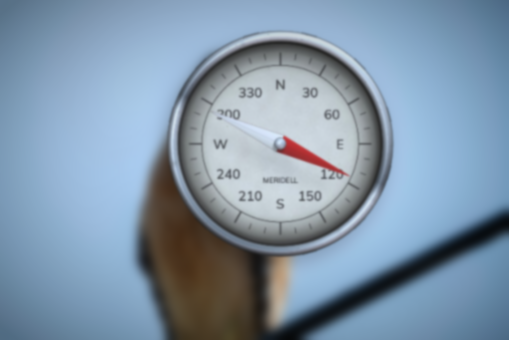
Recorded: 115 °
